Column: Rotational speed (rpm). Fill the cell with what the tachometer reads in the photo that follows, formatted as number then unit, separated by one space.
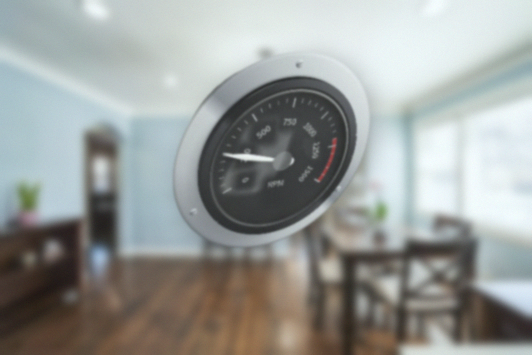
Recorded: 250 rpm
